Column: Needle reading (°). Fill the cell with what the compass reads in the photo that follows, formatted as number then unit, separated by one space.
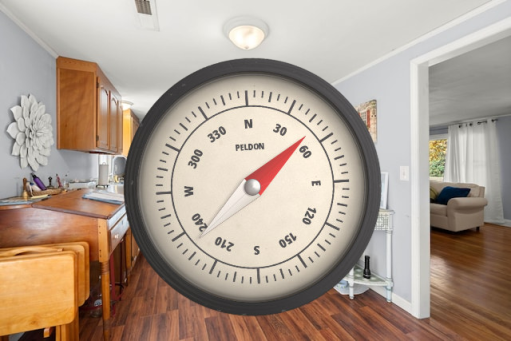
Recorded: 50 °
